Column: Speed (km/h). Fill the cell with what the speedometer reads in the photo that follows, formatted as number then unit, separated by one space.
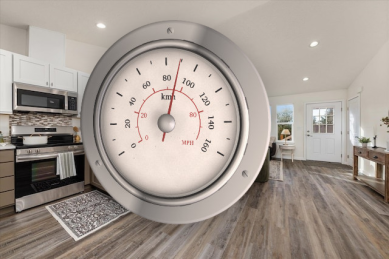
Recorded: 90 km/h
